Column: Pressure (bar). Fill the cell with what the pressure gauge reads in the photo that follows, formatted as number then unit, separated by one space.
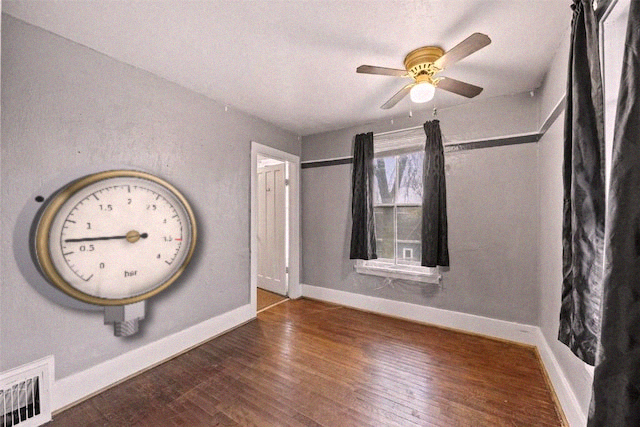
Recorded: 0.7 bar
